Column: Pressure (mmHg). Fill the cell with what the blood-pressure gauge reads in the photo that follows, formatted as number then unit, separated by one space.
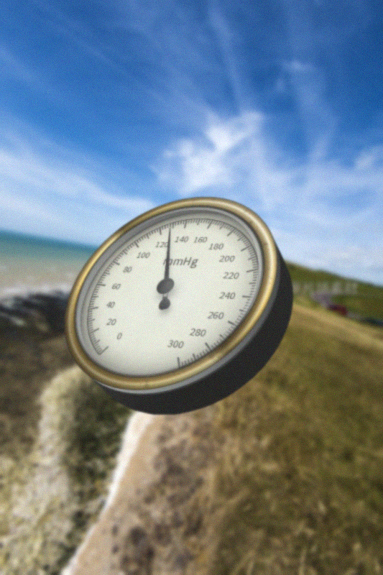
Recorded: 130 mmHg
